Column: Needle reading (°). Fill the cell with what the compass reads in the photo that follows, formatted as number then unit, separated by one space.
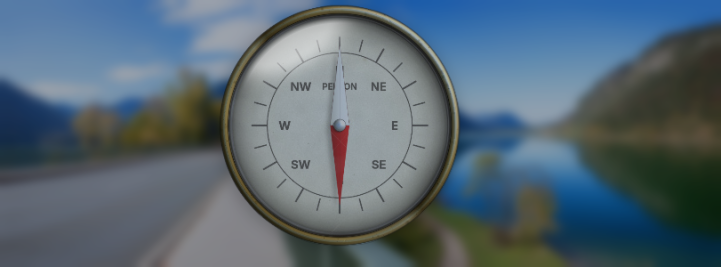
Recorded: 180 °
